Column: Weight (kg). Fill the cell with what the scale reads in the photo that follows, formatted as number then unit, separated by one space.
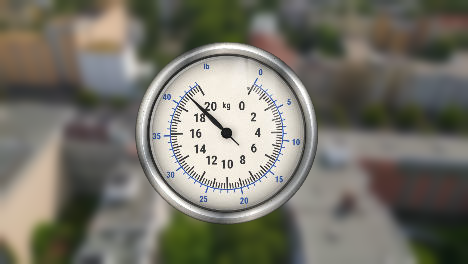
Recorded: 19 kg
